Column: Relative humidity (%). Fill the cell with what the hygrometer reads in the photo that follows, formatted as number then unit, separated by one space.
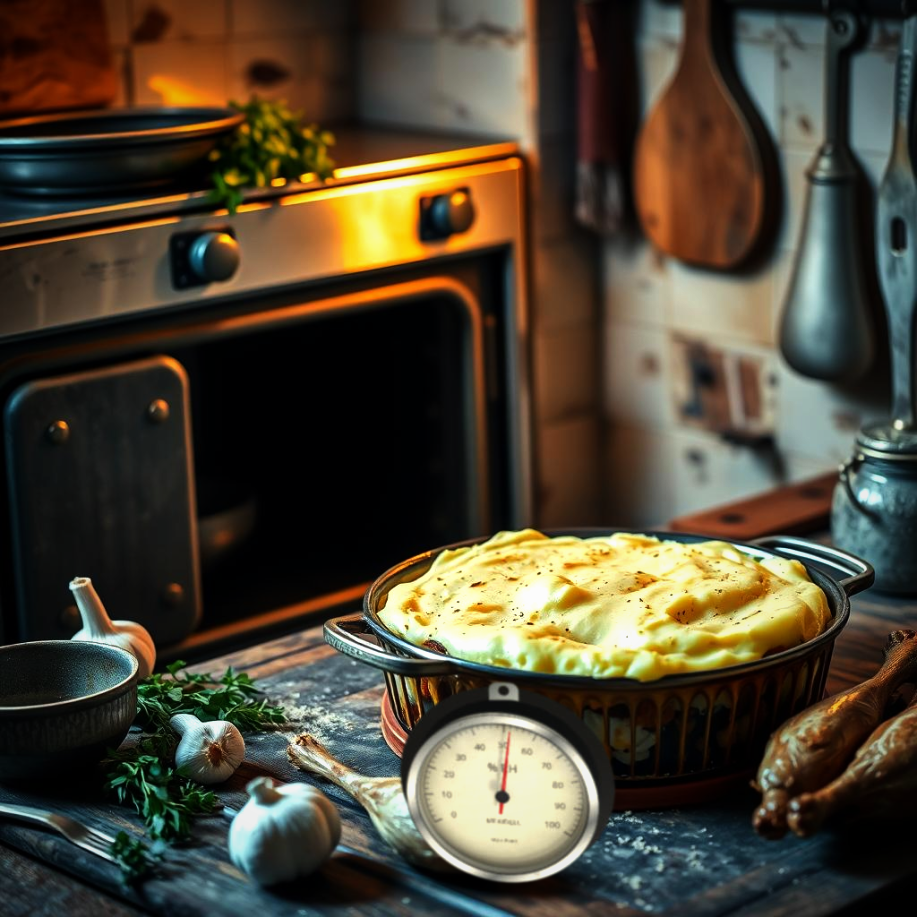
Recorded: 52 %
